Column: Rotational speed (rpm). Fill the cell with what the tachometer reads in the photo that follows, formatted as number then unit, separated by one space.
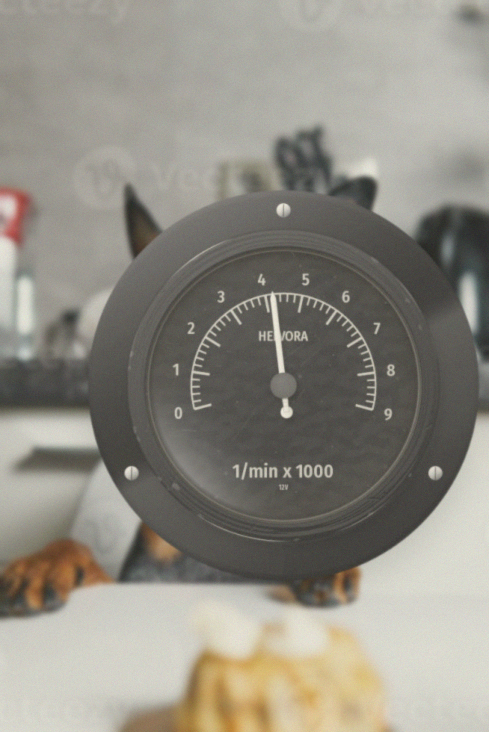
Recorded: 4200 rpm
